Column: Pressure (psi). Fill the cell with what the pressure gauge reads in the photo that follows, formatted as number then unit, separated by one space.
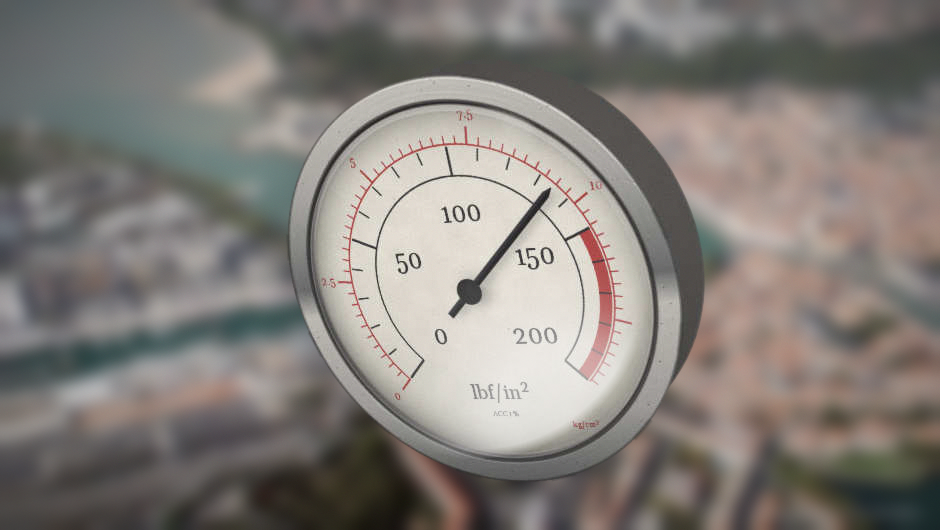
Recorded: 135 psi
